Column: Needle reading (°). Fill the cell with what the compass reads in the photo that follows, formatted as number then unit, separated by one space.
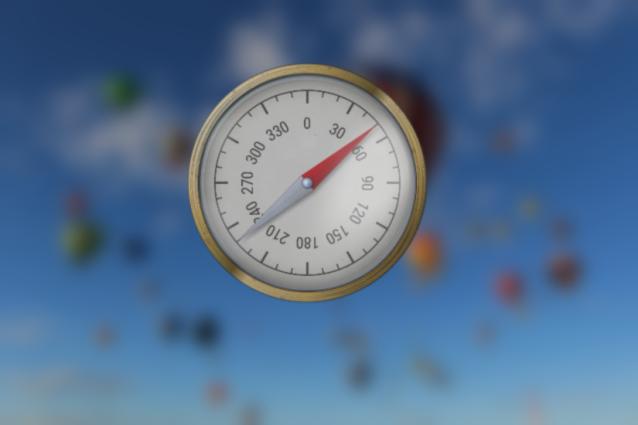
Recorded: 50 °
